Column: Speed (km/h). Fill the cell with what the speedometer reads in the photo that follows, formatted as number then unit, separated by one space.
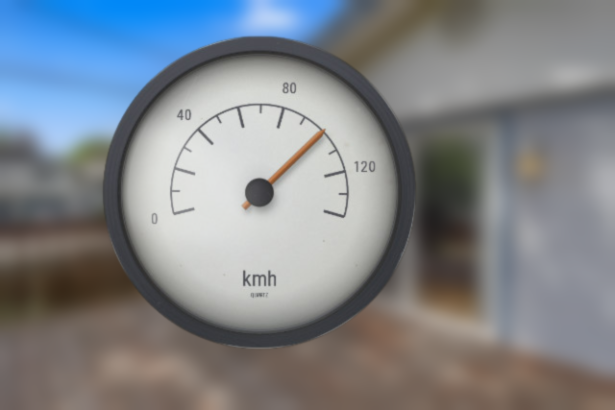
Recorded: 100 km/h
